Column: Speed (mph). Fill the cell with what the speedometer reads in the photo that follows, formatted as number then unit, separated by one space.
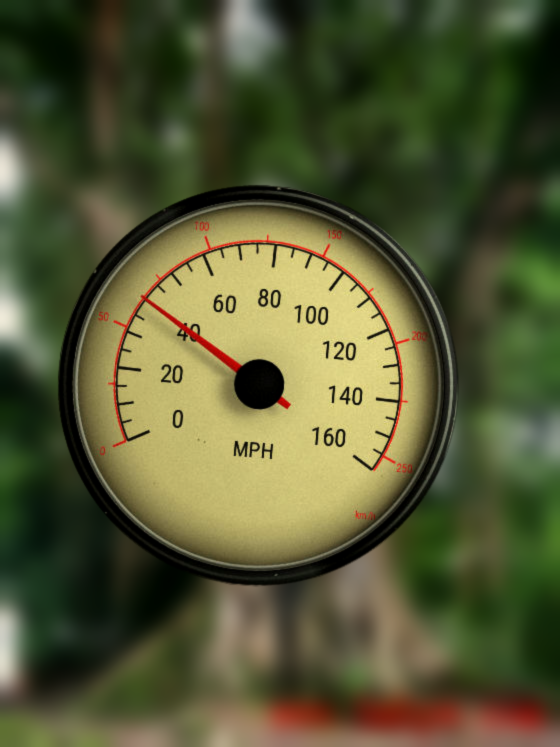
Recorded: 40 mph
